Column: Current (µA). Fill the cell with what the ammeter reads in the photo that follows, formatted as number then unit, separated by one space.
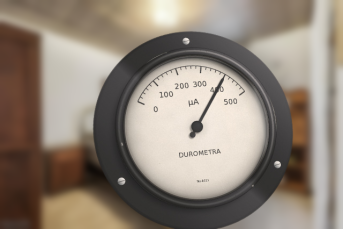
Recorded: 400 µA
